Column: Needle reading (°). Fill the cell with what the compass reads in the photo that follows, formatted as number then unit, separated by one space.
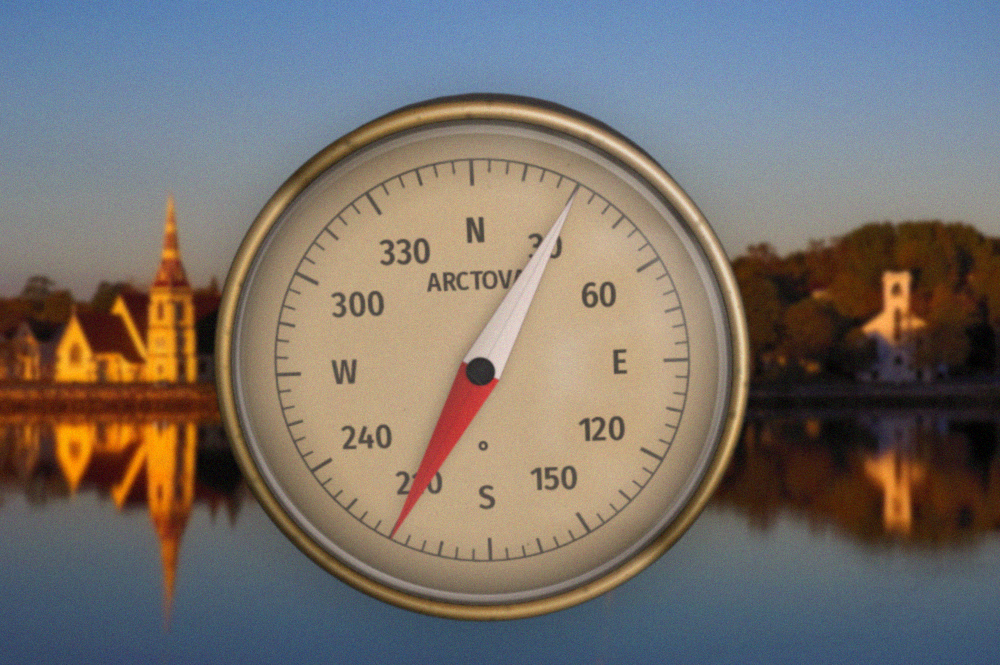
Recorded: 210 °
